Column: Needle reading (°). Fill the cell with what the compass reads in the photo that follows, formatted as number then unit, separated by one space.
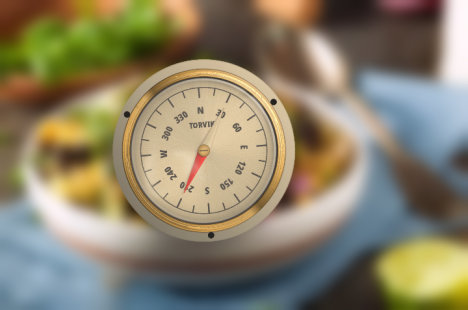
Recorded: 210 °
